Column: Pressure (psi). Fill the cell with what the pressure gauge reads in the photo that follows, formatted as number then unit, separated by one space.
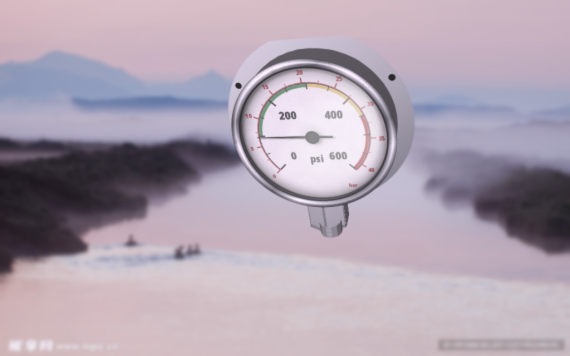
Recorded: 100 psi
